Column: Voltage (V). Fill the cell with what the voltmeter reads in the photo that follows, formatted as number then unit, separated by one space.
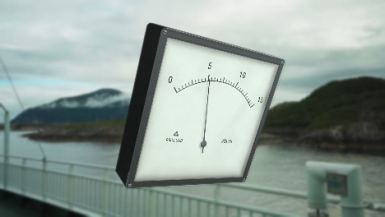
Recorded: 5 V
